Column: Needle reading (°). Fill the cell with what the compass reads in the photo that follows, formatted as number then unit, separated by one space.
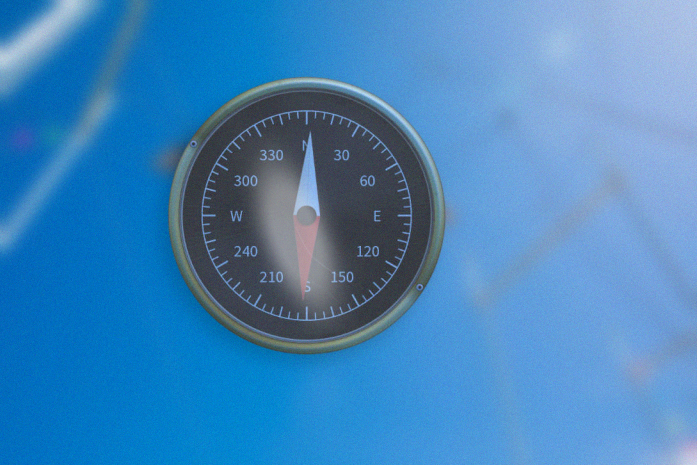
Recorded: 182.5 °
